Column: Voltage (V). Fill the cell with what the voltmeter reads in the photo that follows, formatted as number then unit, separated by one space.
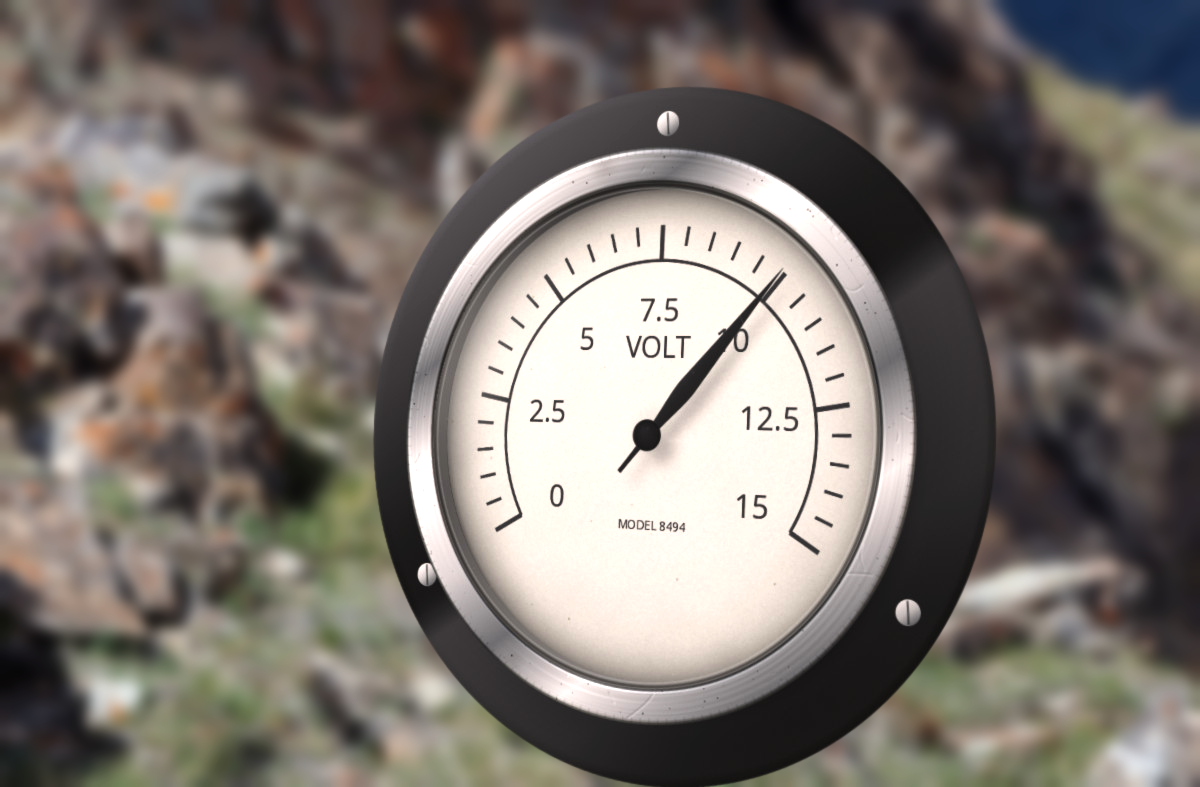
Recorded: 10 V
